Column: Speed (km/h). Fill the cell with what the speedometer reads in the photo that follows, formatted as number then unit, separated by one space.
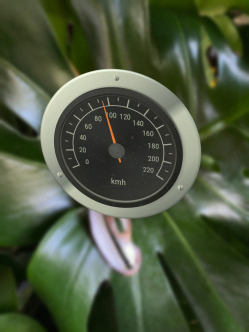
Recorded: 95 km/h
